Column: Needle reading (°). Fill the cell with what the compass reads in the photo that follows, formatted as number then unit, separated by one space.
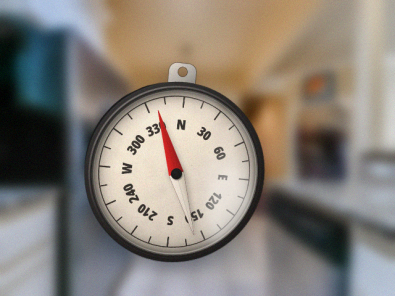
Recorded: 337.5 °
